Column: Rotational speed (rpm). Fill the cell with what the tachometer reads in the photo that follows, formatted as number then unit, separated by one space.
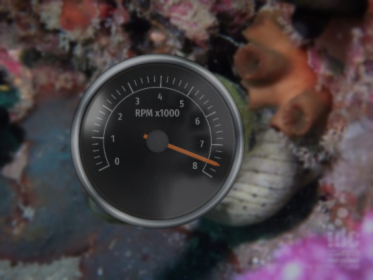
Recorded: 7600 rpm
